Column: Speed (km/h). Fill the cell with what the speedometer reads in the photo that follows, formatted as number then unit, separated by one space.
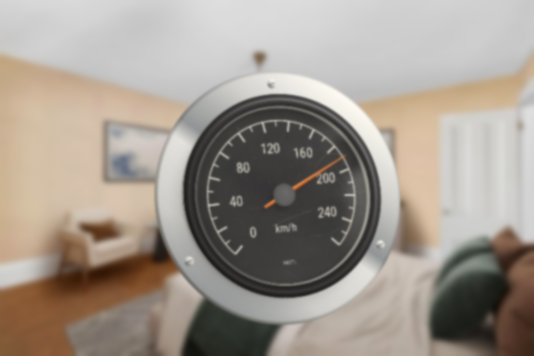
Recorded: 190 km/h
